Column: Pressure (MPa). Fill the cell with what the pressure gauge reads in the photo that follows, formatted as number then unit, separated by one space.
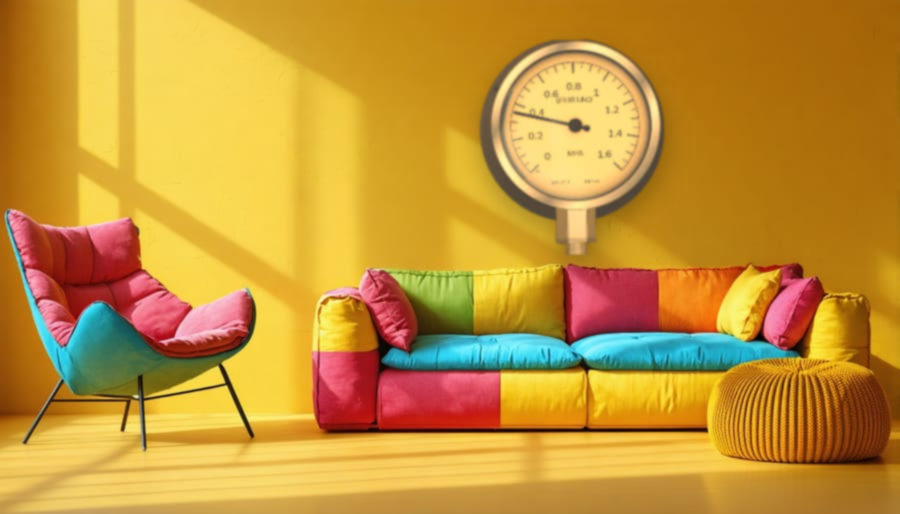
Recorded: 0.35 MPa
